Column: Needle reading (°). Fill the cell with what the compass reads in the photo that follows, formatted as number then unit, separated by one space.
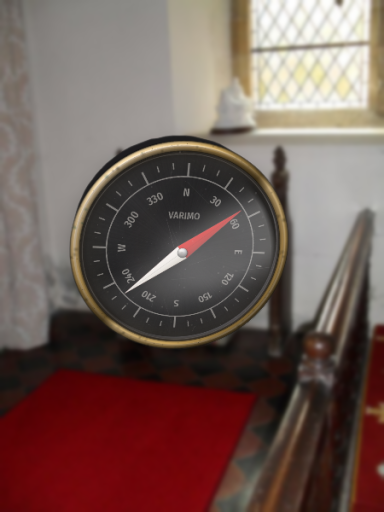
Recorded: 50 °
